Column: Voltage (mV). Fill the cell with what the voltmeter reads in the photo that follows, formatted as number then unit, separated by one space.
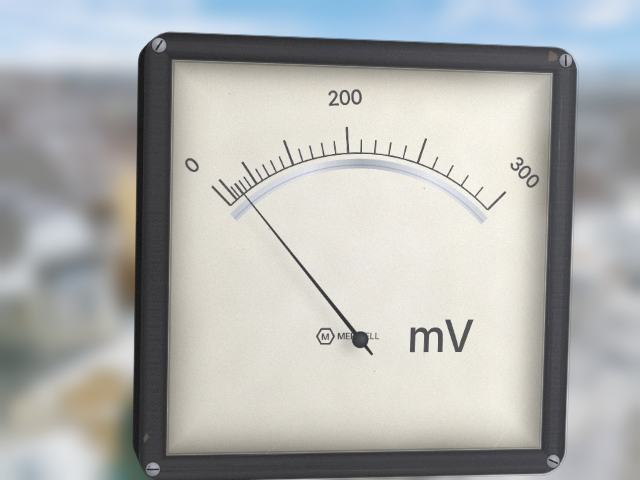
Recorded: 70 mV
